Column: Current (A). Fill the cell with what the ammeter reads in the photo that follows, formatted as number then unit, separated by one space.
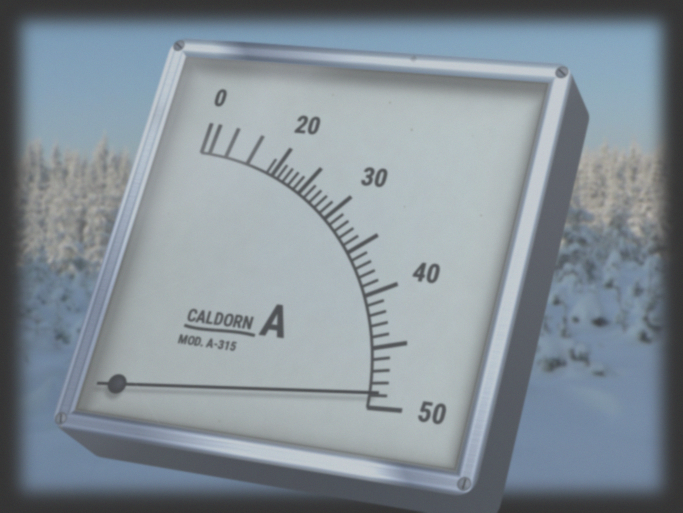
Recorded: 49 A
